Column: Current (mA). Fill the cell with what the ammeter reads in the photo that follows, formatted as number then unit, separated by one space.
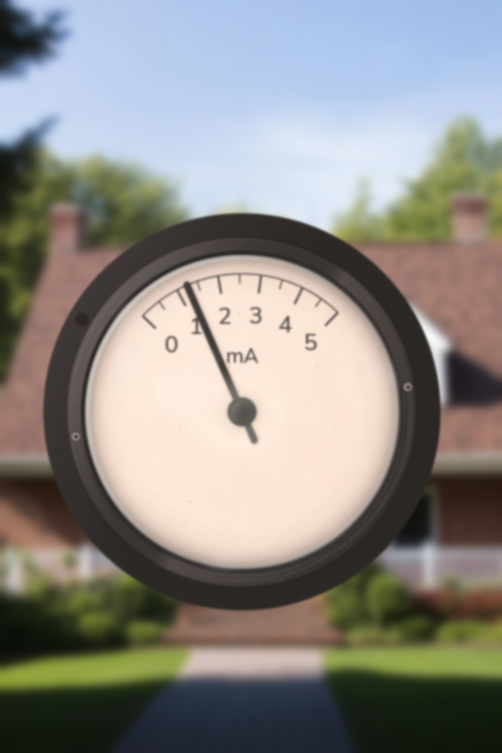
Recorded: 1.25 mA
